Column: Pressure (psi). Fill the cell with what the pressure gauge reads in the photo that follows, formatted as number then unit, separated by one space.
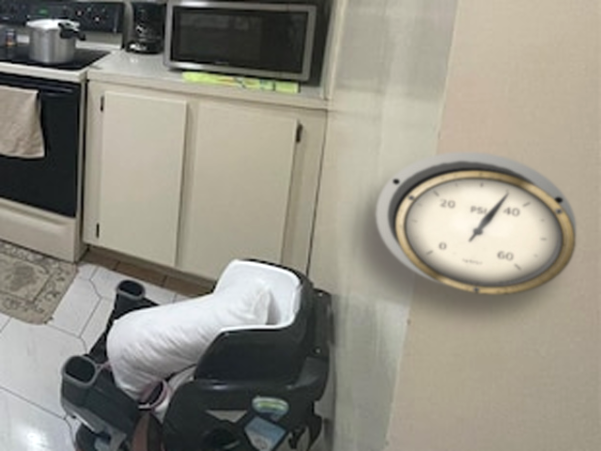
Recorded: 35 psi
